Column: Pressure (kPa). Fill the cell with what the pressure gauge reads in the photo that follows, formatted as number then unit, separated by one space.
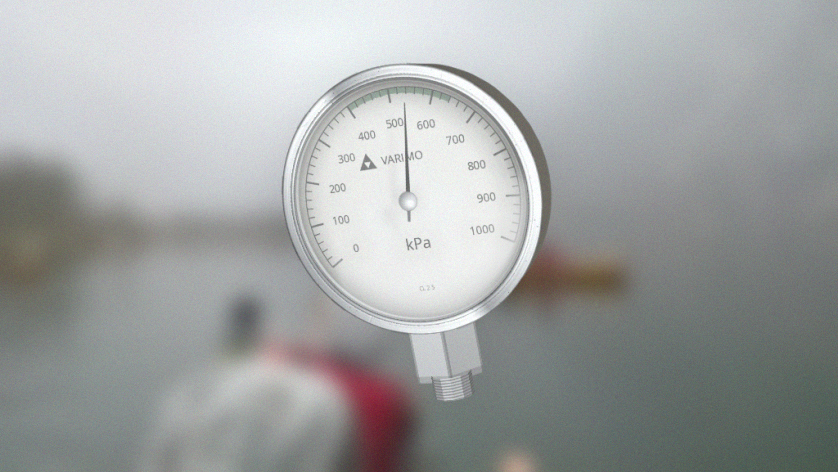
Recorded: 540 kPa
